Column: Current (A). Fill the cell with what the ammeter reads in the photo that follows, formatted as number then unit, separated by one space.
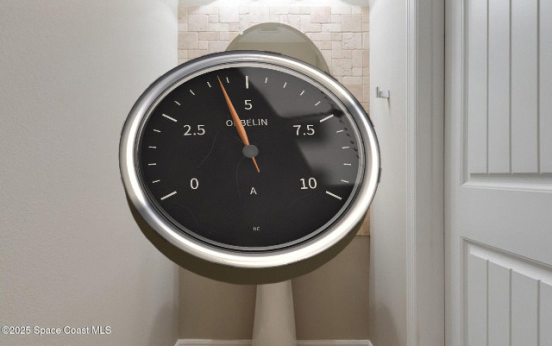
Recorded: 4.25 A
